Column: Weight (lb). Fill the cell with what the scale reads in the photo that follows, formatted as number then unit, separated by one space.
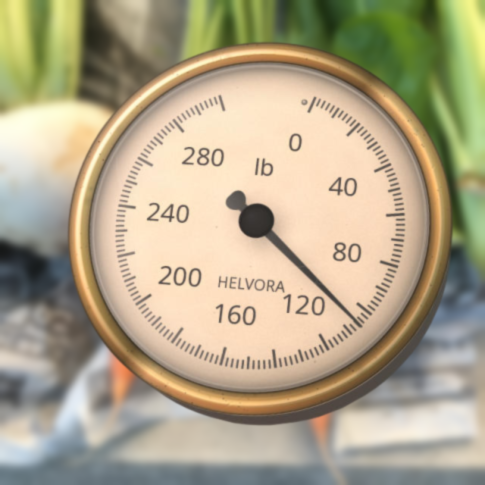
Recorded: 106 lb
